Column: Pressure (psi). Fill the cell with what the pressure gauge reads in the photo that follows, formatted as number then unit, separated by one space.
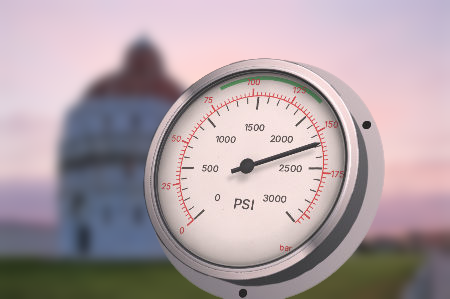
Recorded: 2300 psi
